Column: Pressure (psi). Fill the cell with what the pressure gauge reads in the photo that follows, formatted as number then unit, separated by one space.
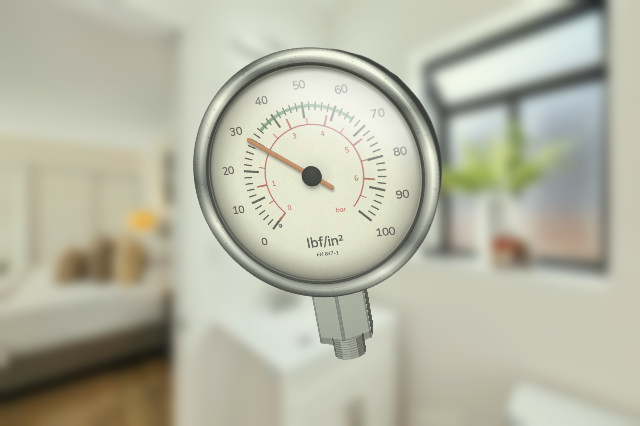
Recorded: 30 psi
